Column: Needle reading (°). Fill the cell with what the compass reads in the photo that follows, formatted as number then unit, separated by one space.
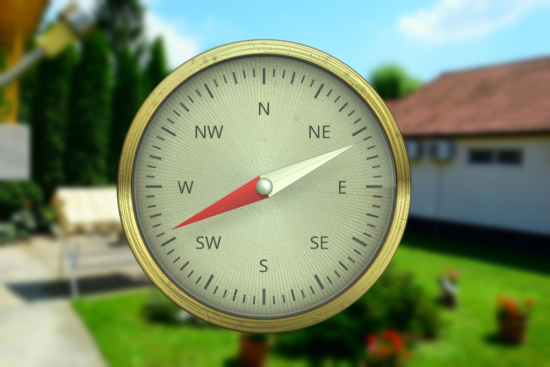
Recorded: 245 °
